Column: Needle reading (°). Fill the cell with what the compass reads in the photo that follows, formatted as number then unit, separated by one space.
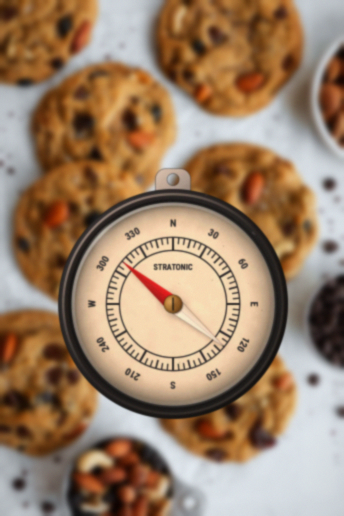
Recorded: 310 °
